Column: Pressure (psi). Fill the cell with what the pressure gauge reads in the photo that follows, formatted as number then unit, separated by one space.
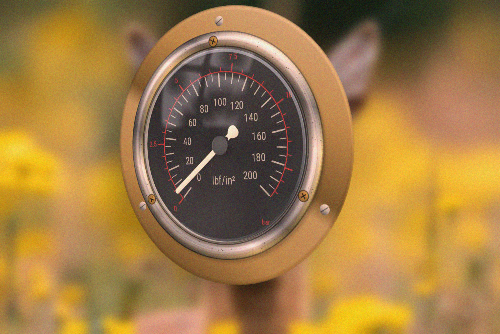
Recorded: 5 psi
